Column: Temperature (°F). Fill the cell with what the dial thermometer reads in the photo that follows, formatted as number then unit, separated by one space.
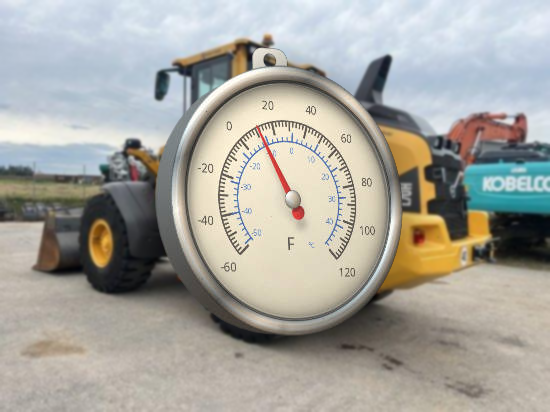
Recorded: 10 °F
